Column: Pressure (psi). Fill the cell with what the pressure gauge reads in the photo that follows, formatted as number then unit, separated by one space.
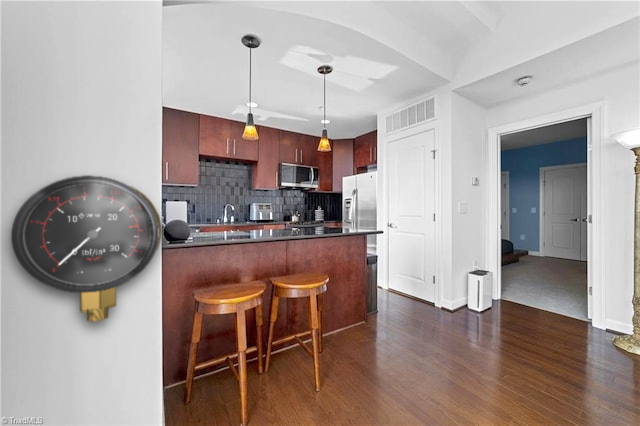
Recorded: 0 psi
